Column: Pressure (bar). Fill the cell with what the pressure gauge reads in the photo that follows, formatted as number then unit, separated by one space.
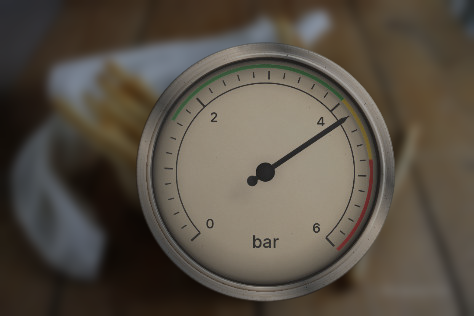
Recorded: 4.2 bar
